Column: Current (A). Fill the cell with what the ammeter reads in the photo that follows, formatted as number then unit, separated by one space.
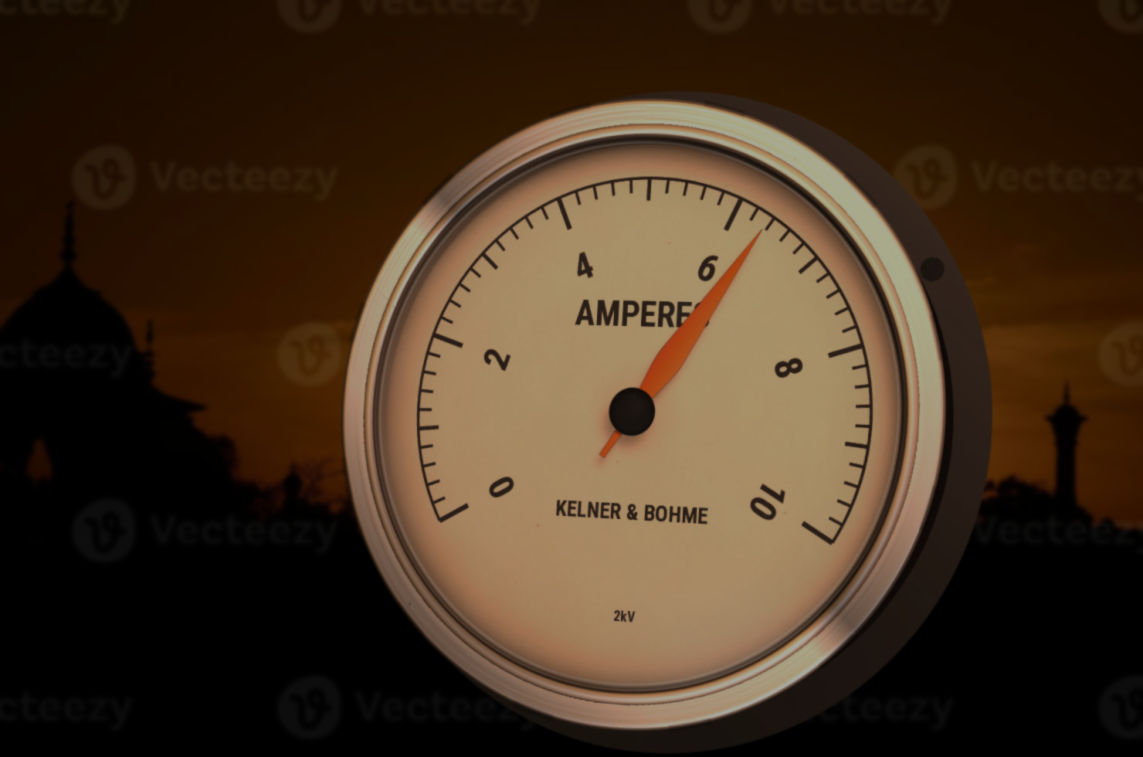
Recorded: 6.4 A
